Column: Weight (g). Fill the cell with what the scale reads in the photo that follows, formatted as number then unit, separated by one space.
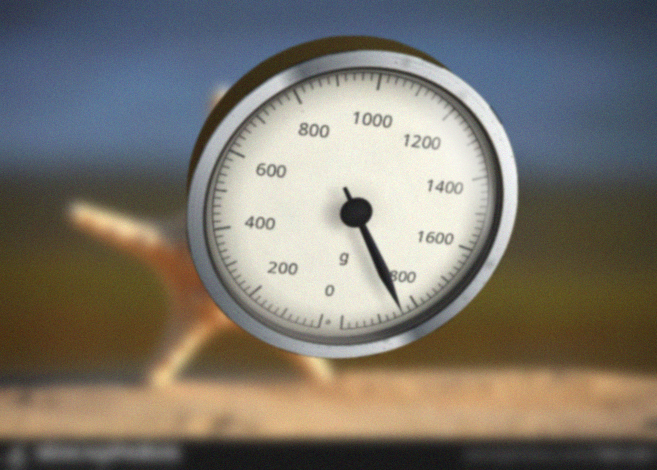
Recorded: 1840 g
